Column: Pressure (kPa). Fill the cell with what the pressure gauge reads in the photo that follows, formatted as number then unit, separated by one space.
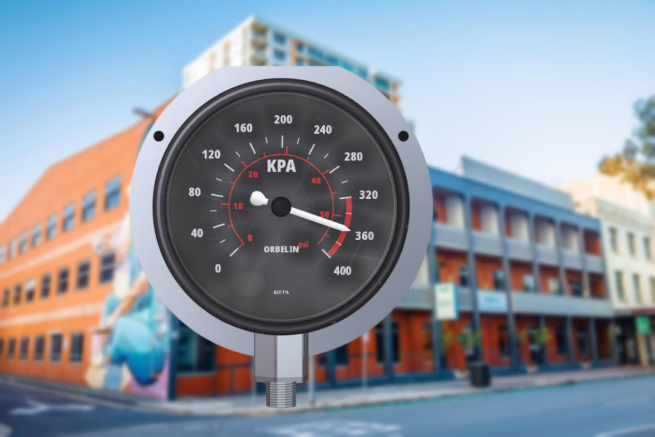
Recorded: 360 kPa
